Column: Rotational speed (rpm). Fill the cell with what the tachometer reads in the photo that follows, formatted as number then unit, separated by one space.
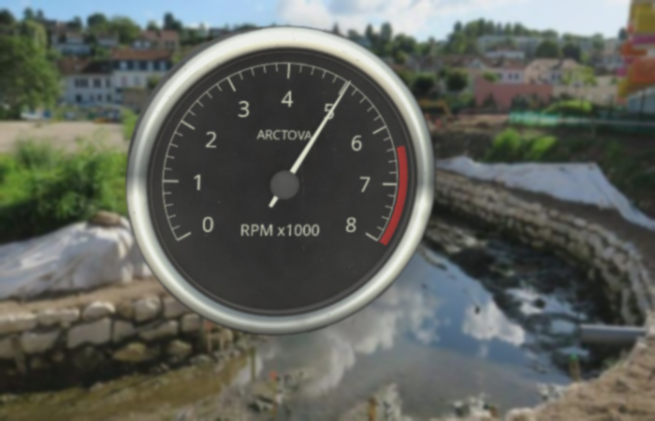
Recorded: 5000 rpm
